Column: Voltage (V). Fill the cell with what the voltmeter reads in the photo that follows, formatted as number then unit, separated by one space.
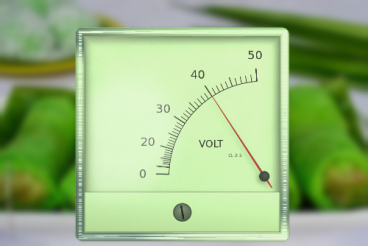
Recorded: 40 V
